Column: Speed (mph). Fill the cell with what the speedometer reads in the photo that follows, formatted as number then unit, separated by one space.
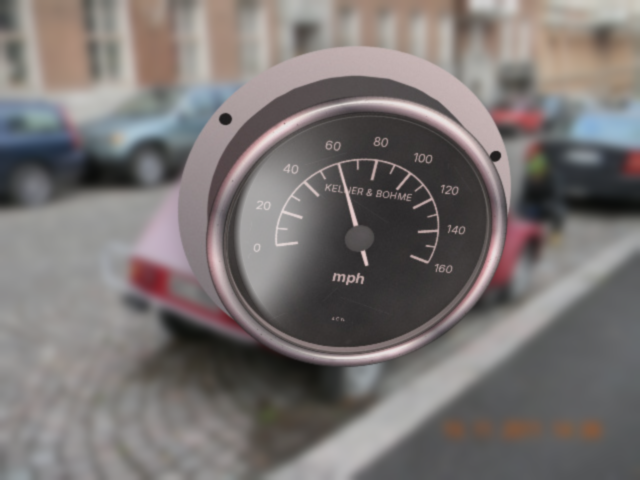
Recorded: 60 mph
